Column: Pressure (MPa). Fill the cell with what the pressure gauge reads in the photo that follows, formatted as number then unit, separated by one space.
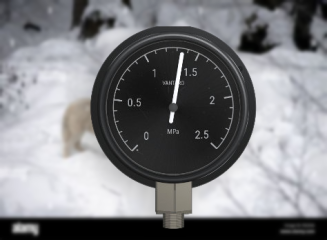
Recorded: 1.35 MPa
